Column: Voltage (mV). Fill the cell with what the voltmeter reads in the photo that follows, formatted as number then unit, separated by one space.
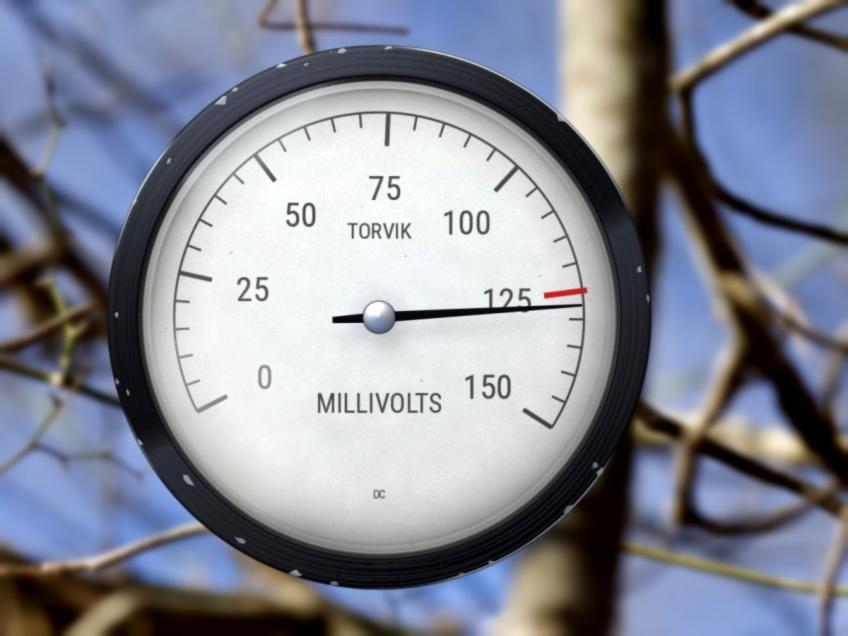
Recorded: 127.5 mV
